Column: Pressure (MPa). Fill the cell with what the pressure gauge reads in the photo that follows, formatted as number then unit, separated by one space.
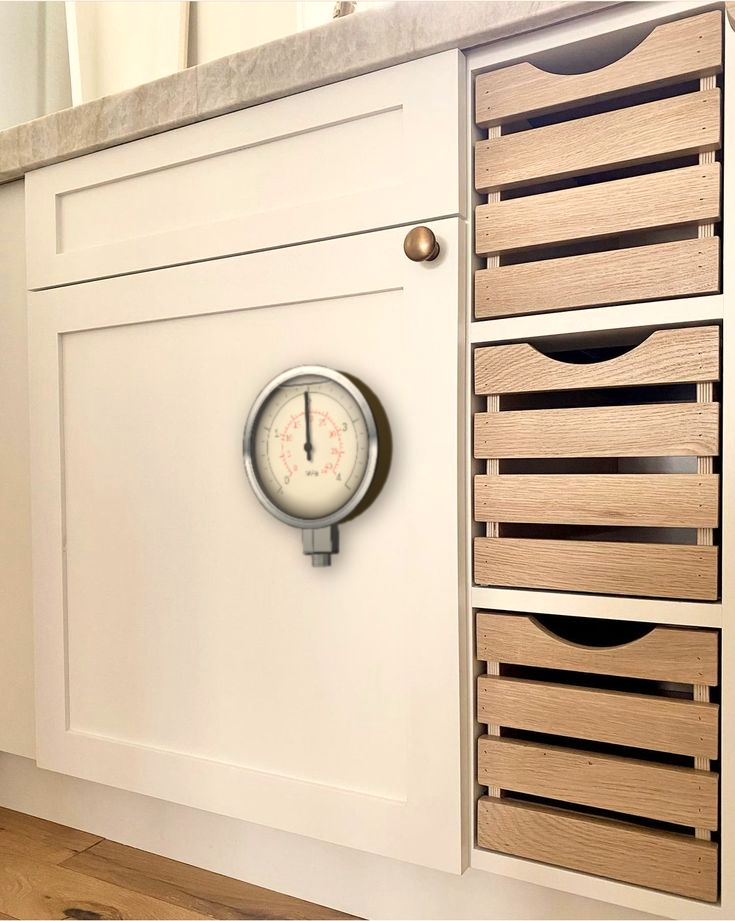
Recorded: 2 MPa
